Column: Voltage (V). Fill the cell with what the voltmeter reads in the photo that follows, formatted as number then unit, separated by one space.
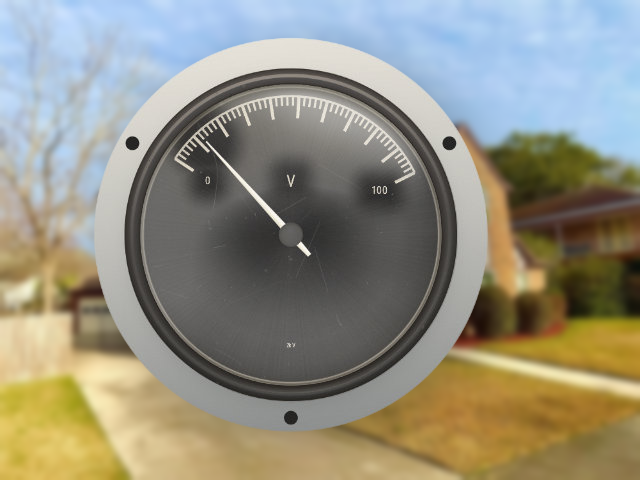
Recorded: 12 V
